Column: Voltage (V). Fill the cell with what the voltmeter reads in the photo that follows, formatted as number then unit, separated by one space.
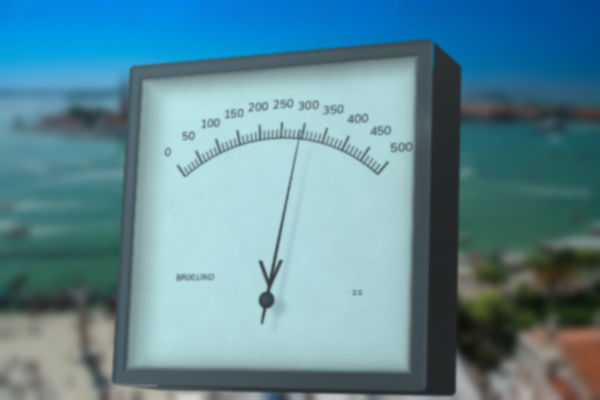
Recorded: 300 V
